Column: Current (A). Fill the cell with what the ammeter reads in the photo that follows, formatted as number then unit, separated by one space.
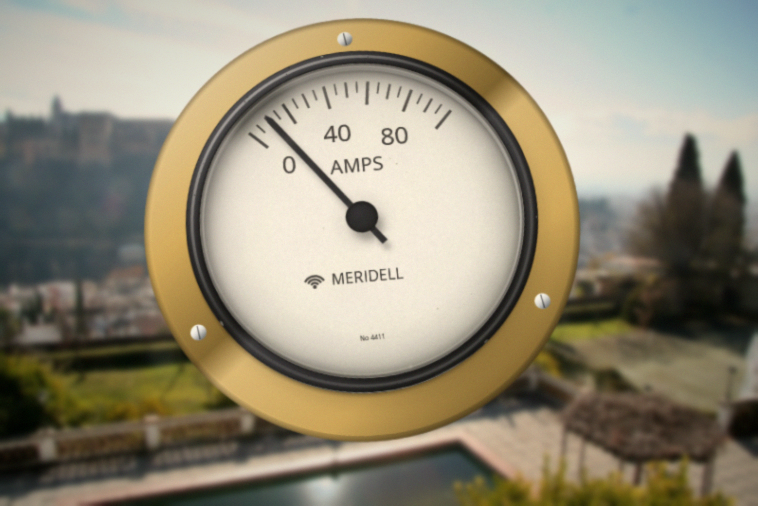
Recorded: 10 A
